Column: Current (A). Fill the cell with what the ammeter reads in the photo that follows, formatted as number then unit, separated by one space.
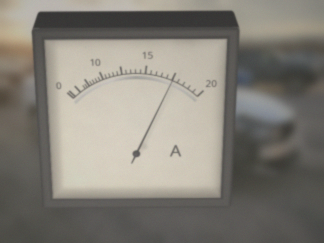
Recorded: 17.5 A
